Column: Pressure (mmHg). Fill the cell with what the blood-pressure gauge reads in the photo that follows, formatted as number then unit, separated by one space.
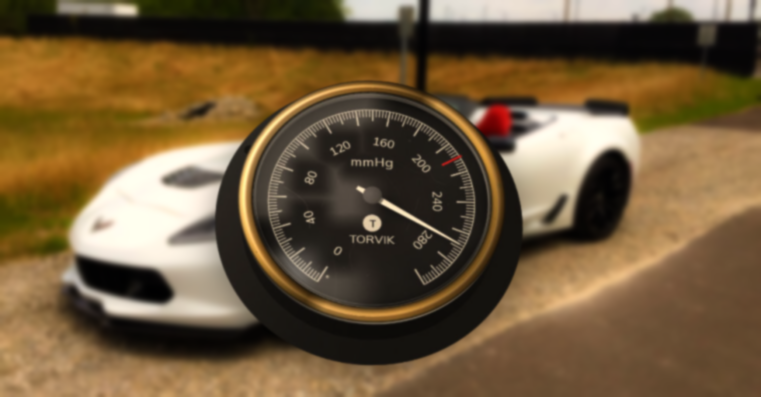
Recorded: 270 mmHg
